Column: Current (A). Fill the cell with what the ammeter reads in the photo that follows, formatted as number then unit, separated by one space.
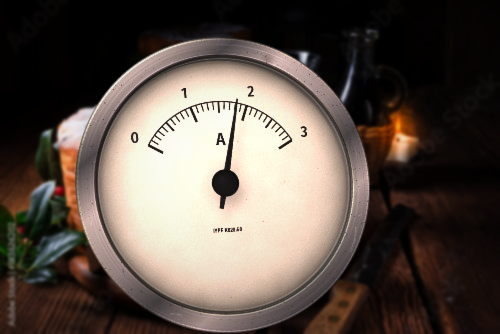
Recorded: 1.8 A
